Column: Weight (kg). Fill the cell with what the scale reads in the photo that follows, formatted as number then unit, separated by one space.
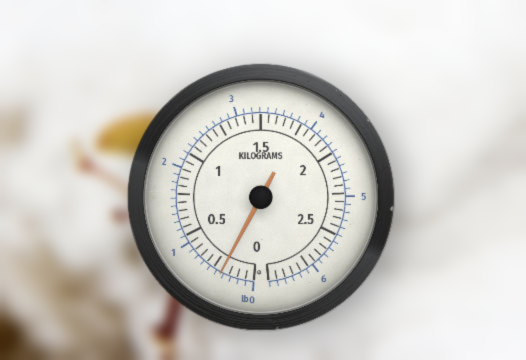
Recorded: 0.2 kg
